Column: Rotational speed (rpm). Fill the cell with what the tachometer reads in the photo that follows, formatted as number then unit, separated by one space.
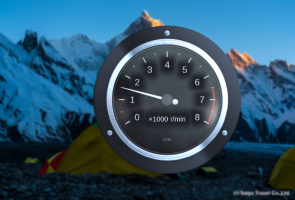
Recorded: 1500 rpm
